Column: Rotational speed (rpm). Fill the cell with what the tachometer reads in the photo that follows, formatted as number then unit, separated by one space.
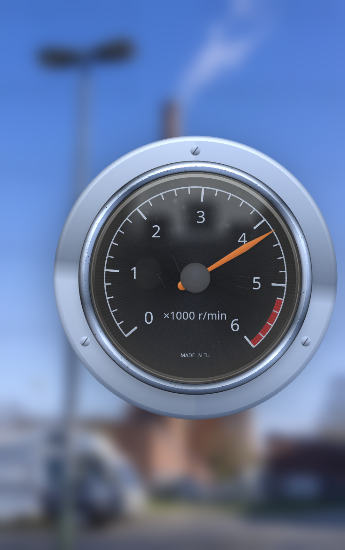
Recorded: 4200 rpm
